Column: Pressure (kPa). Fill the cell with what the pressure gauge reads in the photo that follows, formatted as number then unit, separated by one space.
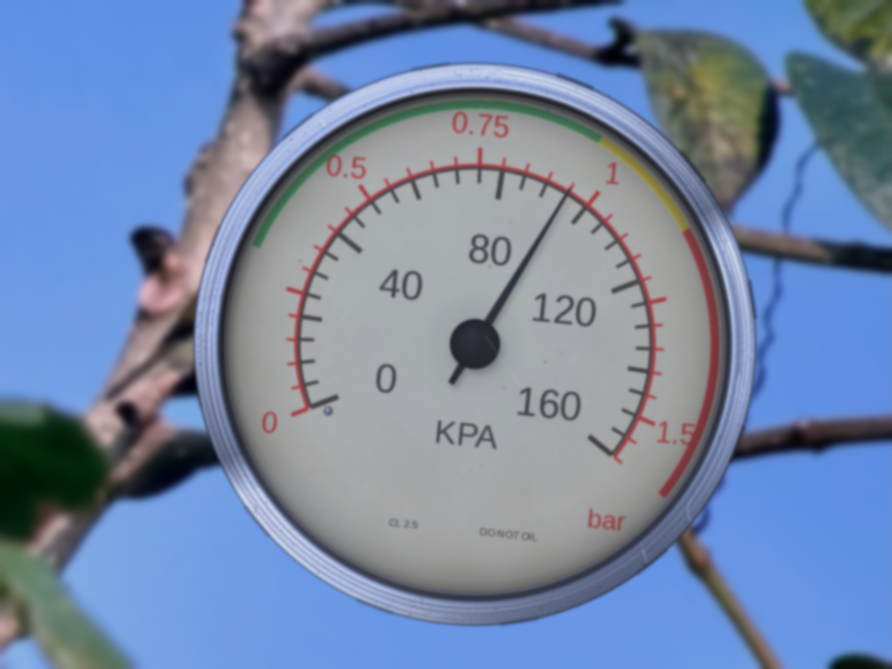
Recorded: 95 kPa
